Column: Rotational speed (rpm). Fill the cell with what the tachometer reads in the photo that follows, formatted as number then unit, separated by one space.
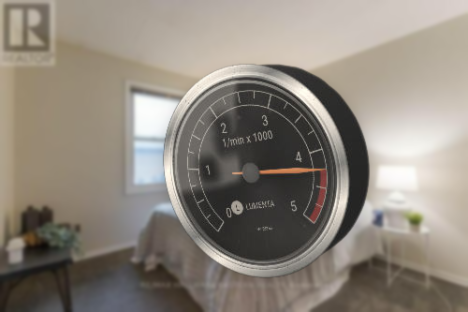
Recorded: 4250 rpm
